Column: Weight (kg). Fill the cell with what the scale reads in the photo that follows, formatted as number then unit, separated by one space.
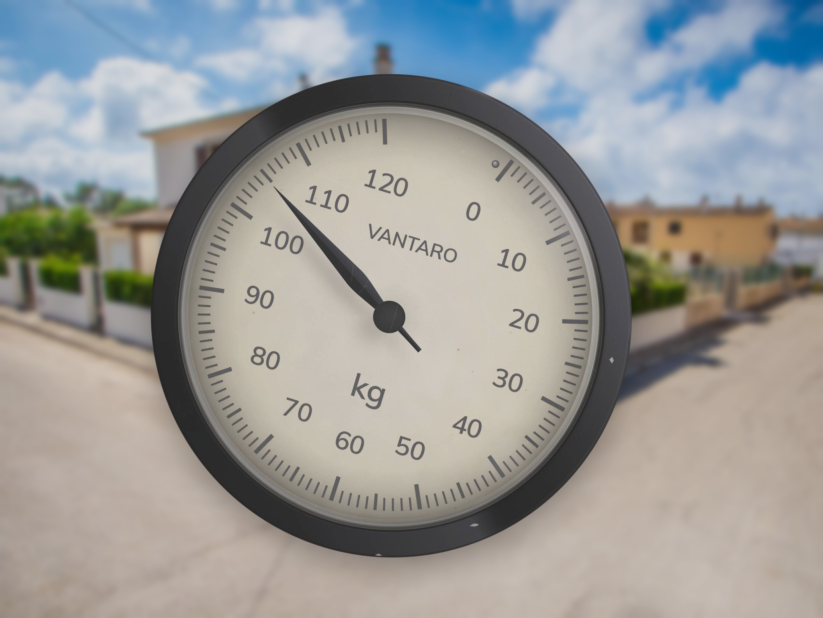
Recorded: 105 kg
